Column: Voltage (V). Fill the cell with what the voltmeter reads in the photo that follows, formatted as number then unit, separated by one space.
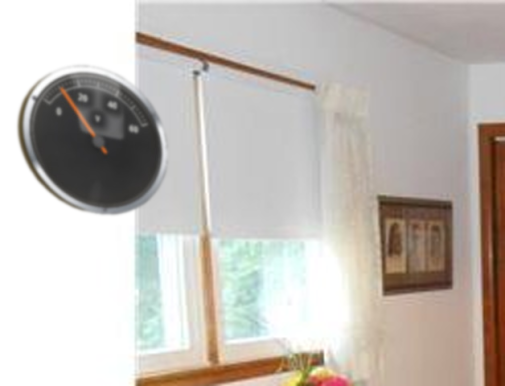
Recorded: 10 V
